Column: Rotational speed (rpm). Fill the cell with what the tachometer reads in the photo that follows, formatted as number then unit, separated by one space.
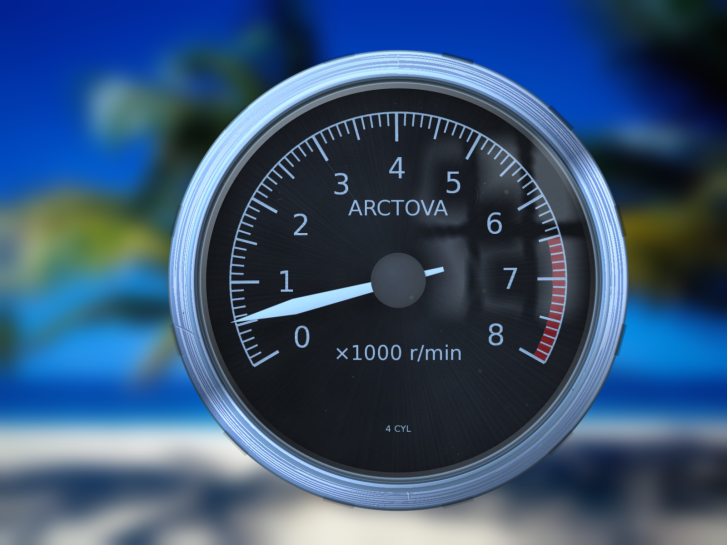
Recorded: 550 rpm
